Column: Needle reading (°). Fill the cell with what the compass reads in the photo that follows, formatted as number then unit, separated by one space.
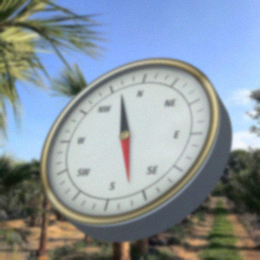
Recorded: 160 °
